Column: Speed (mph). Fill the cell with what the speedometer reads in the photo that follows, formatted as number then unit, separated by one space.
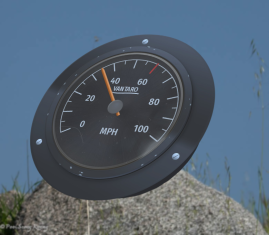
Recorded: 35 mph
